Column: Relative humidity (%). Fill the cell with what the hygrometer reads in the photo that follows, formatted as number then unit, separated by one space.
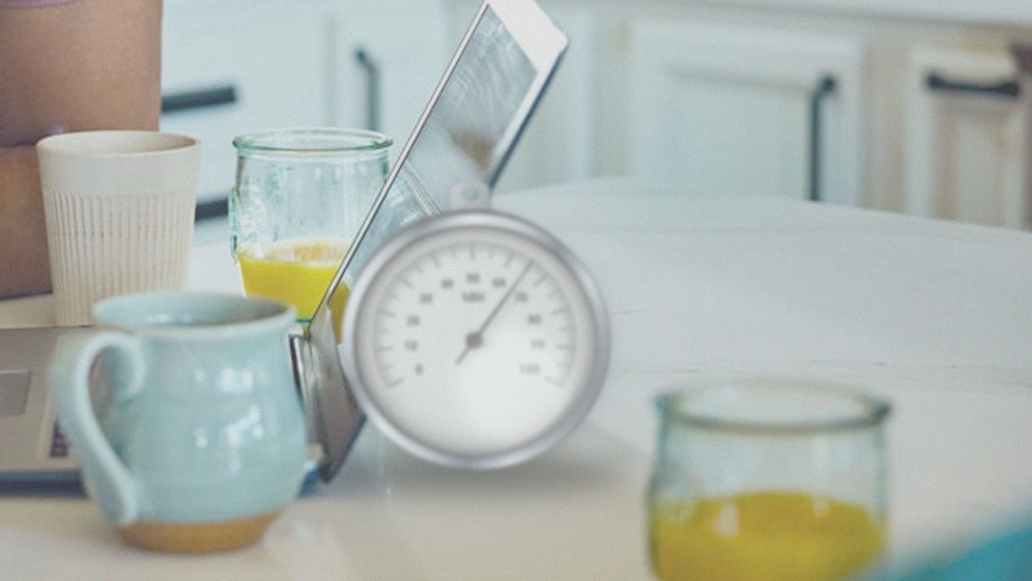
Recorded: 65 %
